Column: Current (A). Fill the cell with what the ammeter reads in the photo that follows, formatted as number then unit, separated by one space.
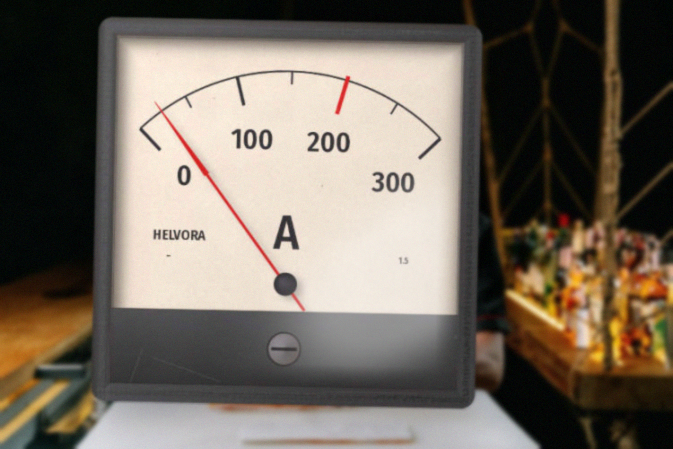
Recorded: 25 A
